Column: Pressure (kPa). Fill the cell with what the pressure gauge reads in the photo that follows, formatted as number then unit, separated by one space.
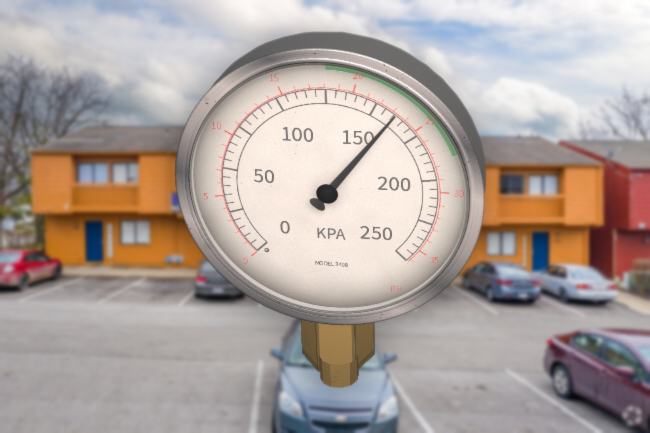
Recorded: 160 kPa
